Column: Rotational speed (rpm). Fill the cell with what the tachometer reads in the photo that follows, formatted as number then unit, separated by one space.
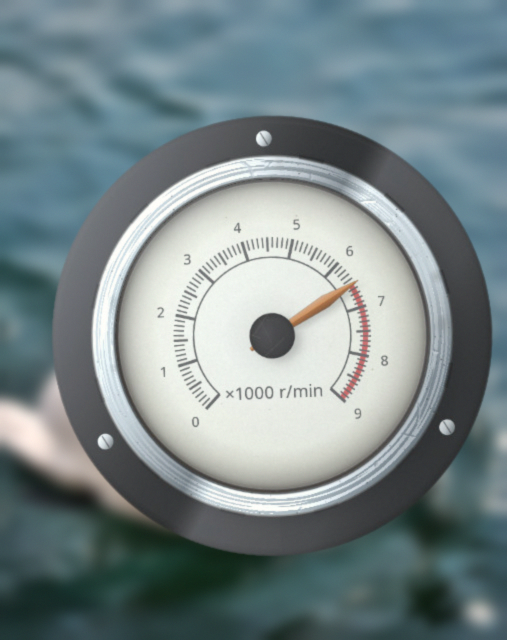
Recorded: 6500 rpm
